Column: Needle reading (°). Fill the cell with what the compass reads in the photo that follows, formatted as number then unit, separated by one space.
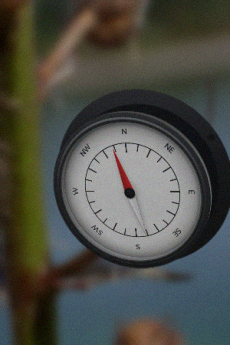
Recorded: 345 °
